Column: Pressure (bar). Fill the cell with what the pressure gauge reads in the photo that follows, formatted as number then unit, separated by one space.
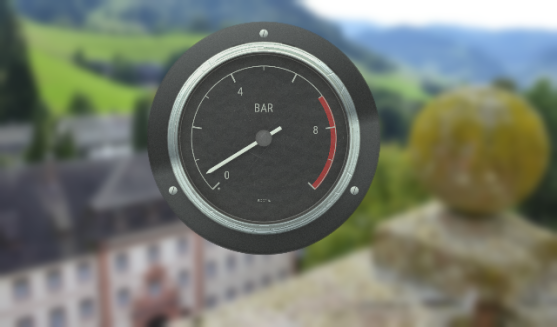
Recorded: 0.5 bar
